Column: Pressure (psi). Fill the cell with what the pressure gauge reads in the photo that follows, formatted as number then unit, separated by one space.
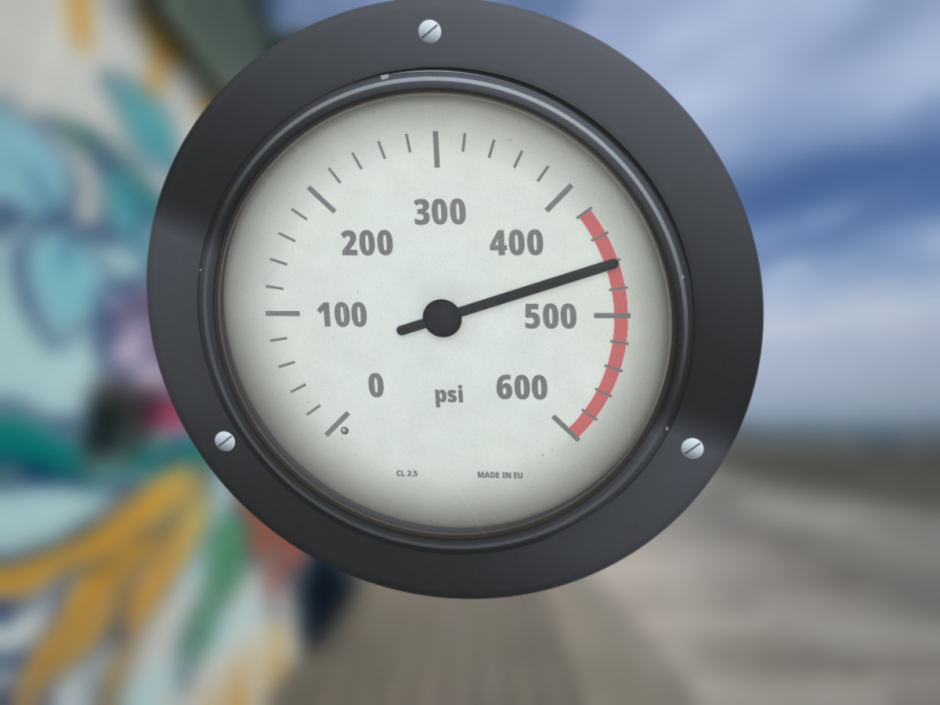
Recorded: 460 psi
